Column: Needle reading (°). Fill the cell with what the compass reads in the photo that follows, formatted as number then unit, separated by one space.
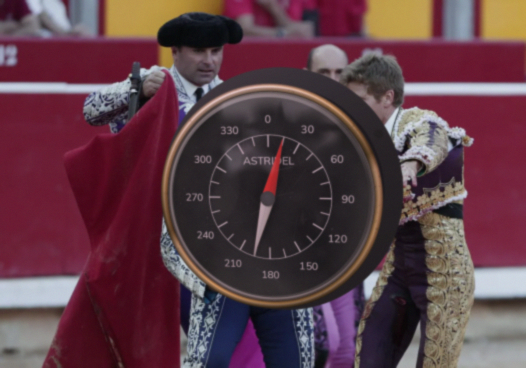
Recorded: 15 °
